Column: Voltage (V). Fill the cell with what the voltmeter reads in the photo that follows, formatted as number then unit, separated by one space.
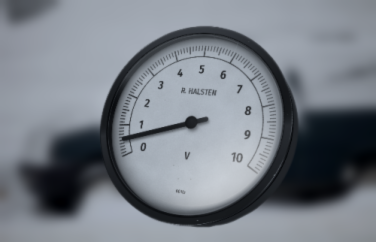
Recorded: 0.5 V
